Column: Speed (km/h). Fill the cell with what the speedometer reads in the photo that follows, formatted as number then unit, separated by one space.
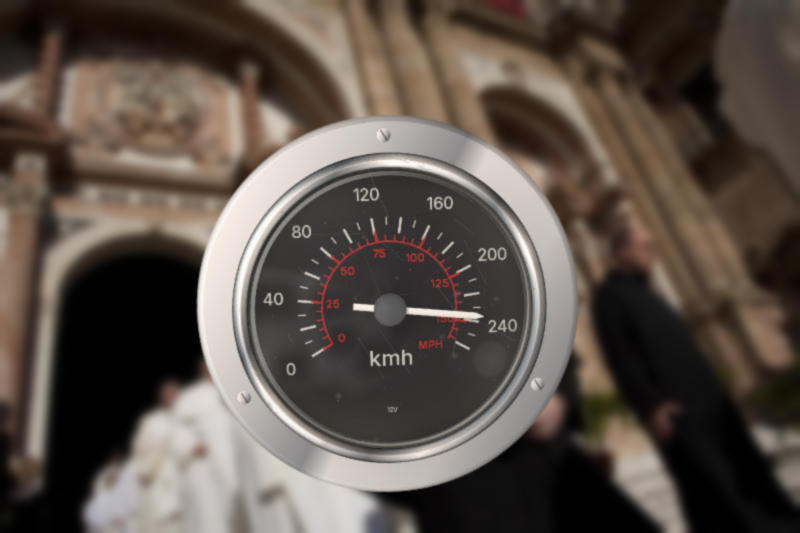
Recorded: 235 km/h
